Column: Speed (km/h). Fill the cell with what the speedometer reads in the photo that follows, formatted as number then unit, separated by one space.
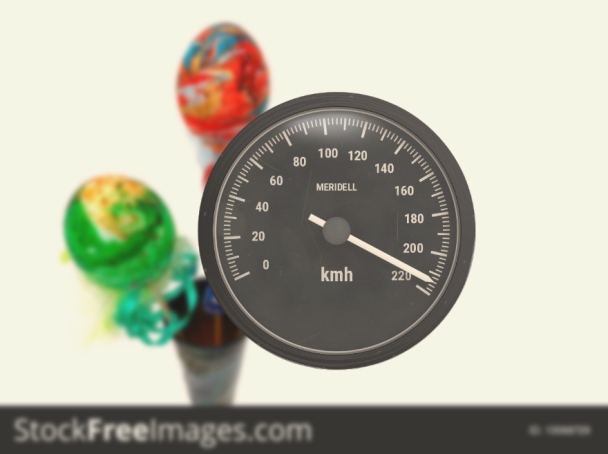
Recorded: 214 km/h
